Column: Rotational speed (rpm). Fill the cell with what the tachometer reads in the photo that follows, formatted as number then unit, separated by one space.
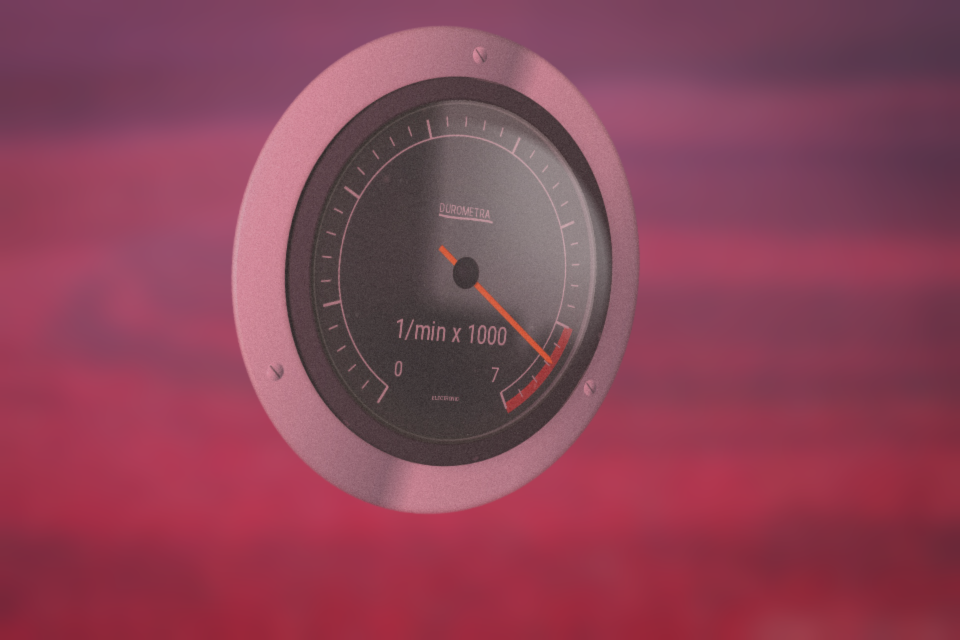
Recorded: 6400 rpm
